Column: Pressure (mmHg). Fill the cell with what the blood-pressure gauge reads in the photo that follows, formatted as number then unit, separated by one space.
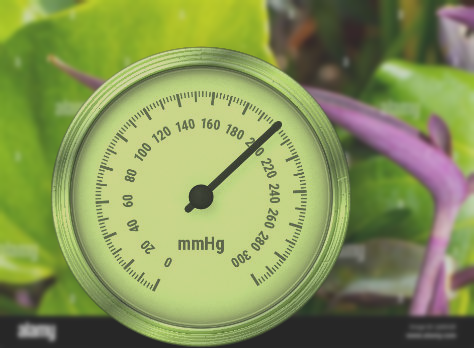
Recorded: 200 mmHg
